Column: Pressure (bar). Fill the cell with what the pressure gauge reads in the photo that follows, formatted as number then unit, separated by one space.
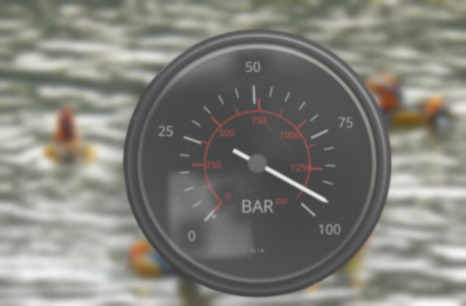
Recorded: 95 bar
